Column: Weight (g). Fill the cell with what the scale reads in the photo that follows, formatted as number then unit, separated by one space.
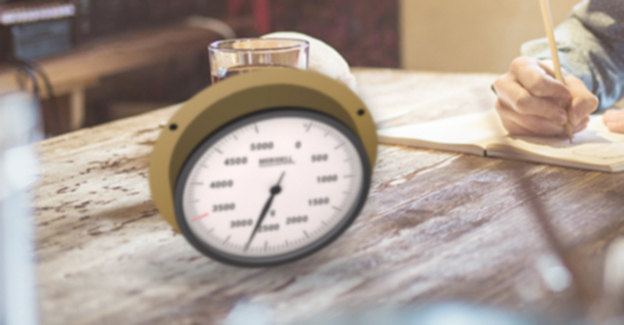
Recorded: 2750 g
